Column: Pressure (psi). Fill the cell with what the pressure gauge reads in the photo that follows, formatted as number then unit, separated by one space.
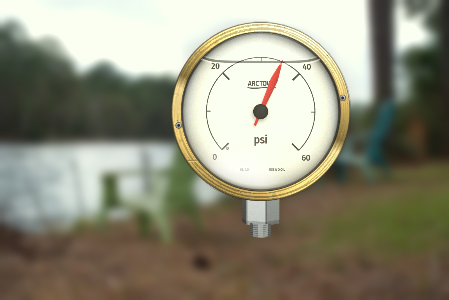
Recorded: 35 psi
